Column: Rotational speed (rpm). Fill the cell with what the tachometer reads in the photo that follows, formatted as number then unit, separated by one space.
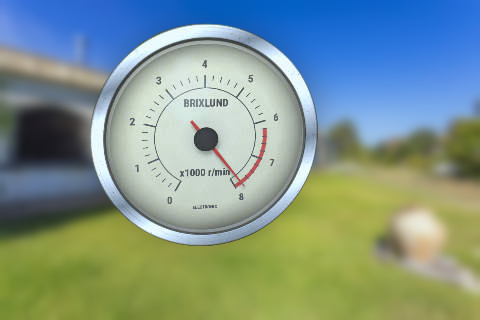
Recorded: 7800 rpm
